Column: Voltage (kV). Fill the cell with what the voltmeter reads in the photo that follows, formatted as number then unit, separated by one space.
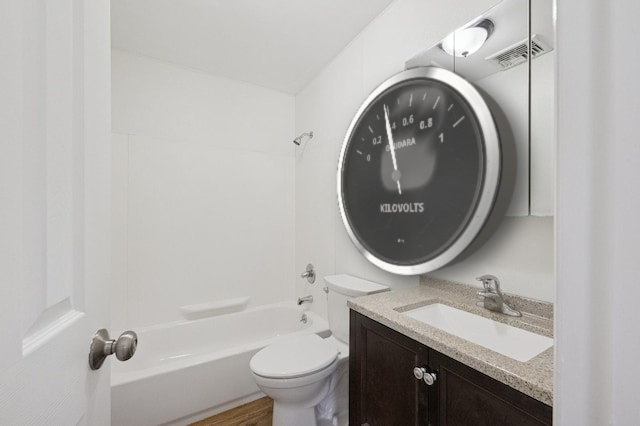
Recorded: 0.4 kV
